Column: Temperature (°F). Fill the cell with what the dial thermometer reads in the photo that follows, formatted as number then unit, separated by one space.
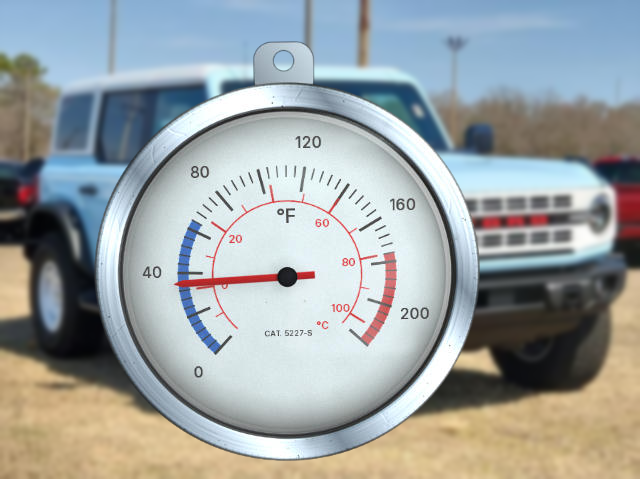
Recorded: 36 °F
